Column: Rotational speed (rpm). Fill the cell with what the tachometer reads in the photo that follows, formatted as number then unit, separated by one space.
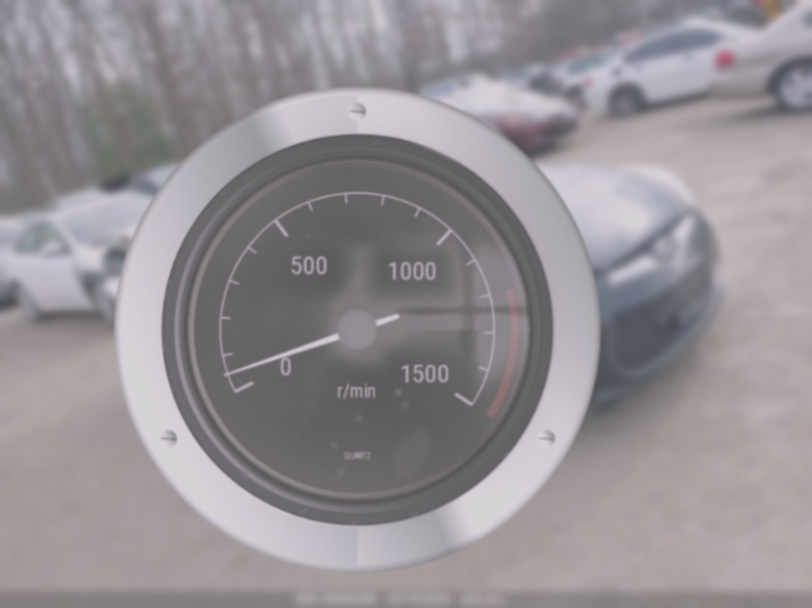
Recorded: 50 rpm
